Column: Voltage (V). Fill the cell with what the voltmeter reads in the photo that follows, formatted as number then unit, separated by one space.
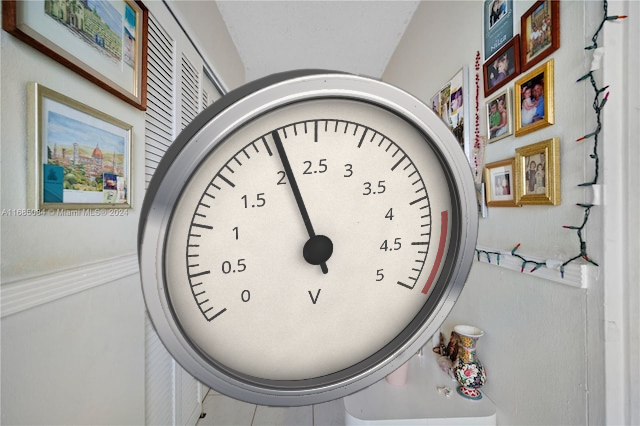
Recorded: 2.1 V
